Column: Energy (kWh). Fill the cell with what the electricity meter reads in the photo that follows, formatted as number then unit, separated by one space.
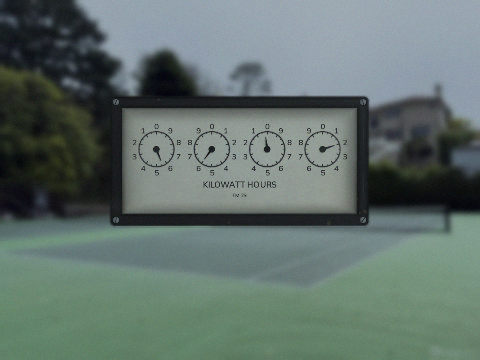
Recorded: 5602 kWh
